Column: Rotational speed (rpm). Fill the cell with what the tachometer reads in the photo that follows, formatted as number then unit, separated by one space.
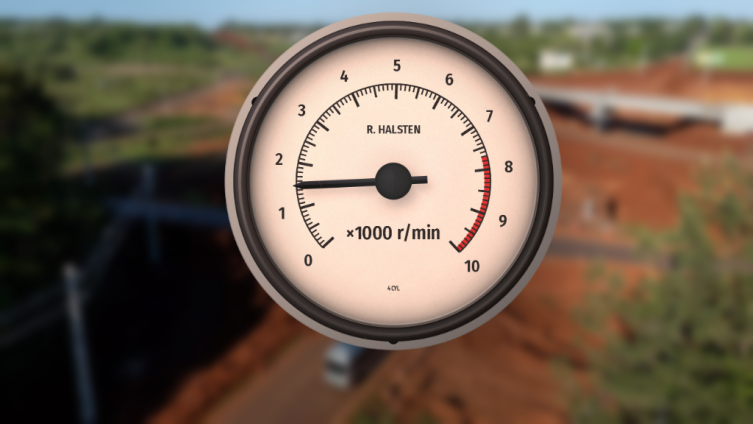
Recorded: 1500 rpm
